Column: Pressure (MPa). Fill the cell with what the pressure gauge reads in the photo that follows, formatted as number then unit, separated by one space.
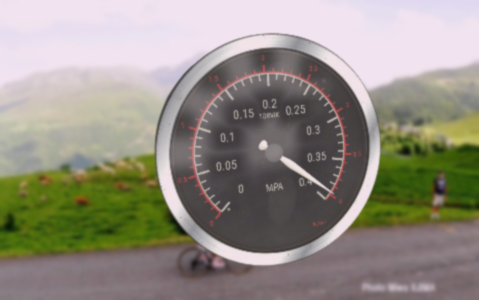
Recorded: 0.39 MPa
